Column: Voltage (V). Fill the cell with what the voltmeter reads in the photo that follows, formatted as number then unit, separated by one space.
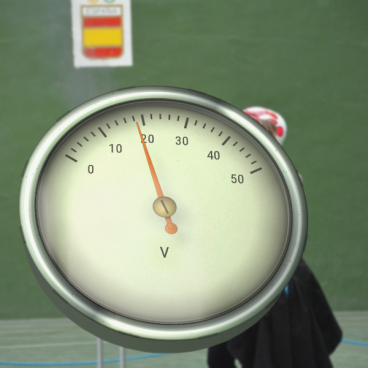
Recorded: 18 V
